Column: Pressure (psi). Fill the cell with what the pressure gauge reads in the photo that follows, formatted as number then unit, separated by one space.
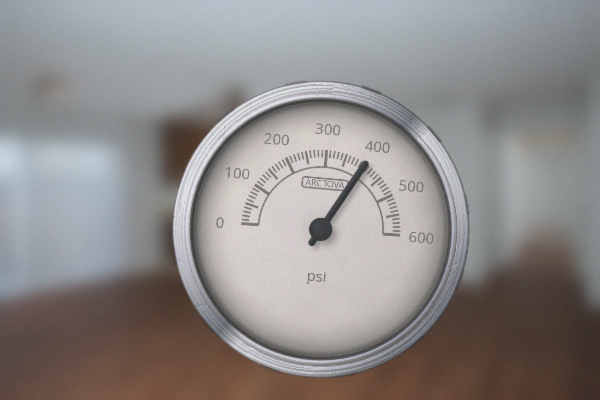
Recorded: 400 psi
